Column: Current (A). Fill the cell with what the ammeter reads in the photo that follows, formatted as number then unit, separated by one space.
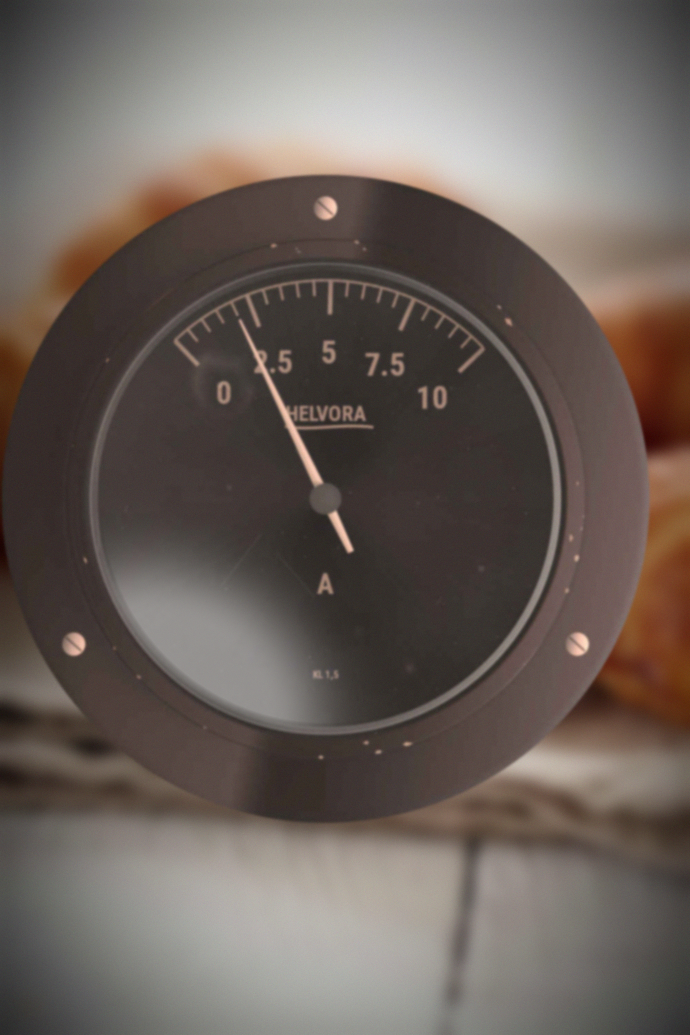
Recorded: 2 A
